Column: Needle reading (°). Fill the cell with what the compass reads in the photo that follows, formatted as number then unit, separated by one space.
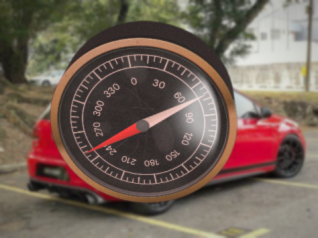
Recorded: 250 °
